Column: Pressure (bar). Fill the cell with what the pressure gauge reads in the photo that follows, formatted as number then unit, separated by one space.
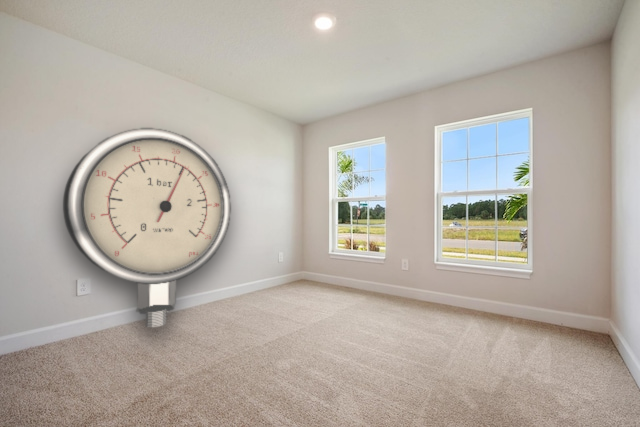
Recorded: 1.5 bar
